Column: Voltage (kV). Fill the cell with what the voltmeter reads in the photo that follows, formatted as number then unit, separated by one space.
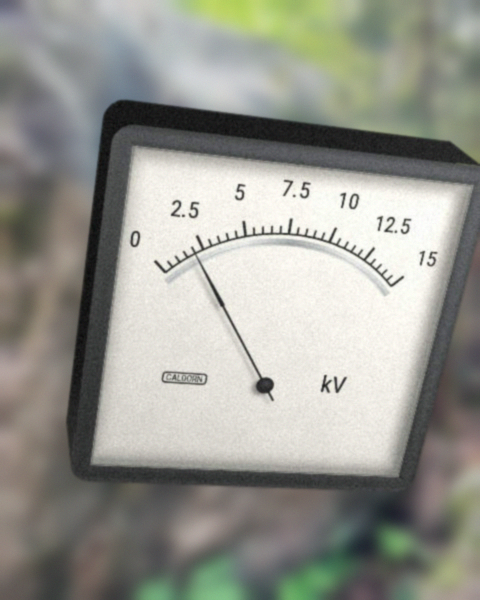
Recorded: 2 kV
